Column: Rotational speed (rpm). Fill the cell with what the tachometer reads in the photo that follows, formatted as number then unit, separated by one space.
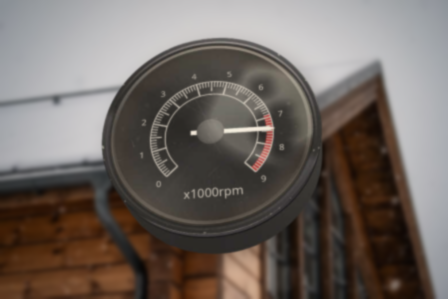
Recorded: 7500 rpm
